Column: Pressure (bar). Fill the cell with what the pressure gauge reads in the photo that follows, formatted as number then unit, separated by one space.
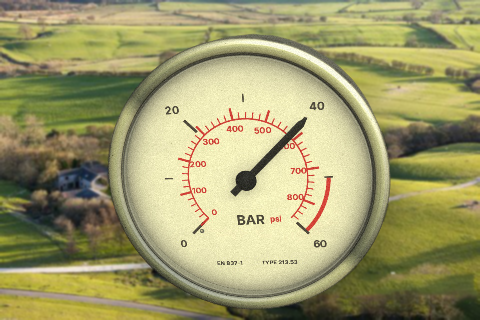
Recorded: 40 bar
